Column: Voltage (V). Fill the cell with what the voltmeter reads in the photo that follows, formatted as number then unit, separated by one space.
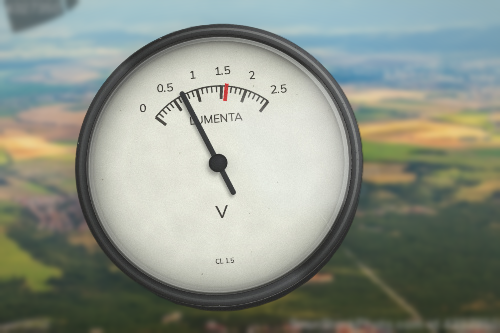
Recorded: 0.7 V
